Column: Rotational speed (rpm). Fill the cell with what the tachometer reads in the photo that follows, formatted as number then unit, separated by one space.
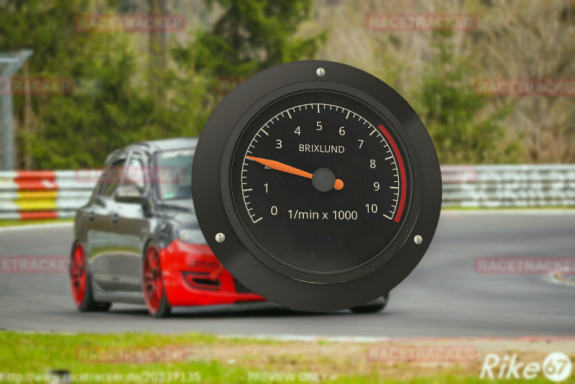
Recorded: 2000 rpm
